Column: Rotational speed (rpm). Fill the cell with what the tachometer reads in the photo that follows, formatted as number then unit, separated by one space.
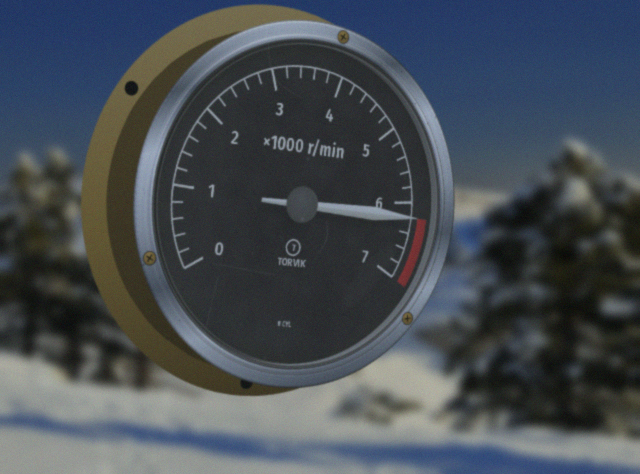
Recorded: 6200 rpm
